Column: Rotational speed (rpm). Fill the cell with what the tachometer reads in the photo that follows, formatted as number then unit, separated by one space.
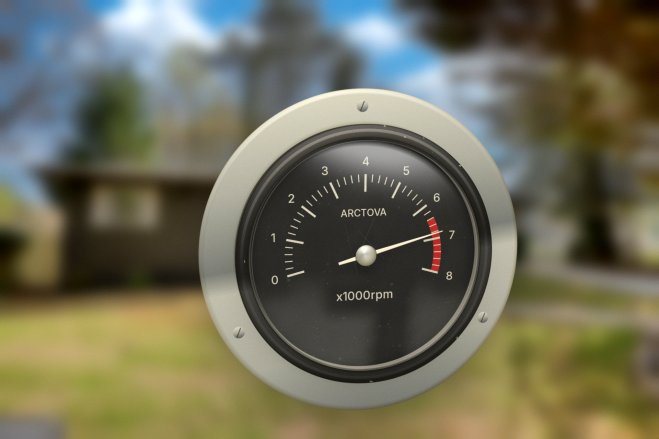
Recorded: 6800 rpm
